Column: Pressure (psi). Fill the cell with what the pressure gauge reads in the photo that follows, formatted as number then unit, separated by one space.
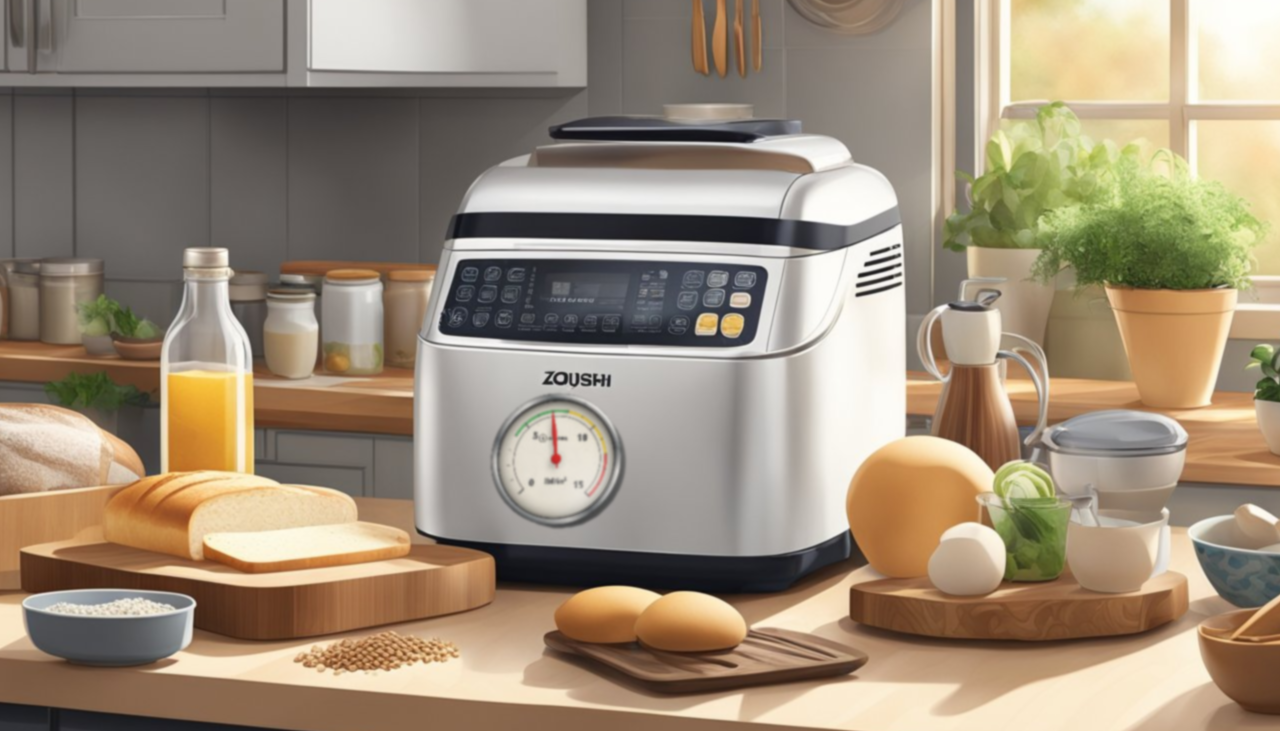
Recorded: 7 psi
